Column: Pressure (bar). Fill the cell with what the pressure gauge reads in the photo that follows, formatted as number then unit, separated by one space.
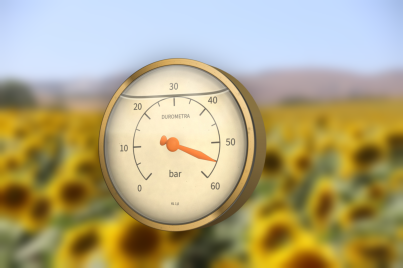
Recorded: 55 bar
